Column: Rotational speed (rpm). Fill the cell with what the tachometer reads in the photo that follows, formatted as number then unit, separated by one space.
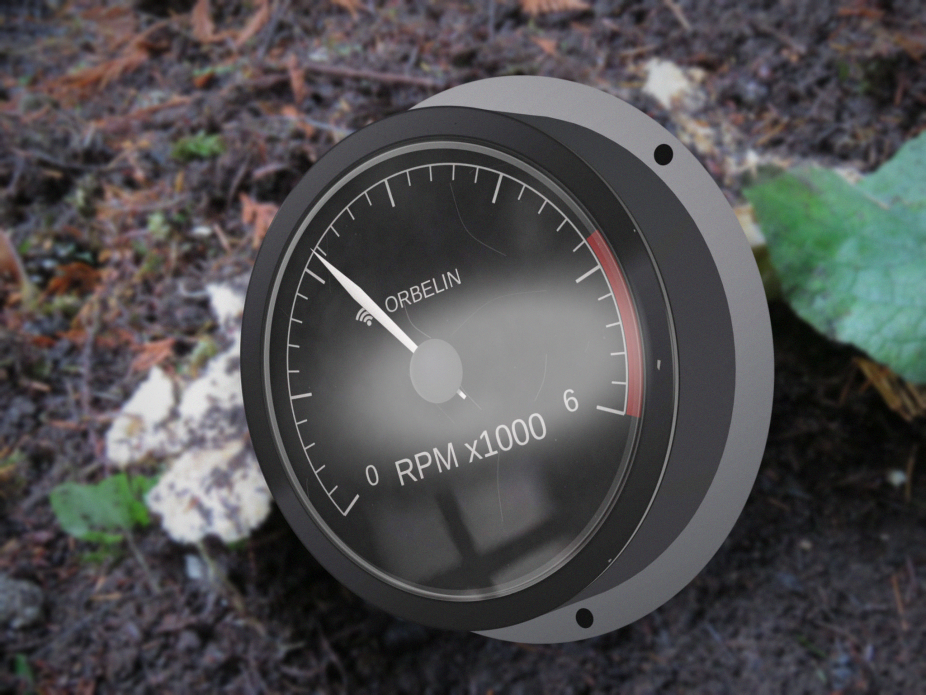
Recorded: 2200 rpm
